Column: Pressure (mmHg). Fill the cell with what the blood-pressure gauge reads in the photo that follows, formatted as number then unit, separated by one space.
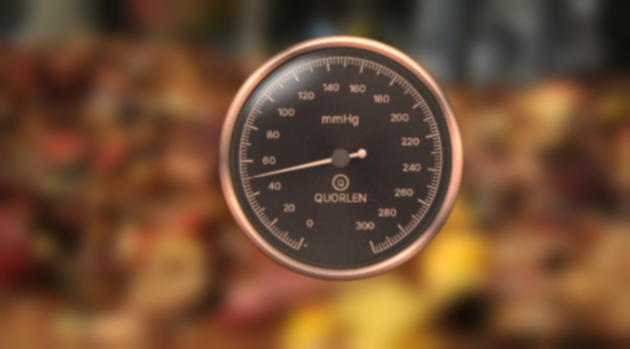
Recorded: 50 mmHg
